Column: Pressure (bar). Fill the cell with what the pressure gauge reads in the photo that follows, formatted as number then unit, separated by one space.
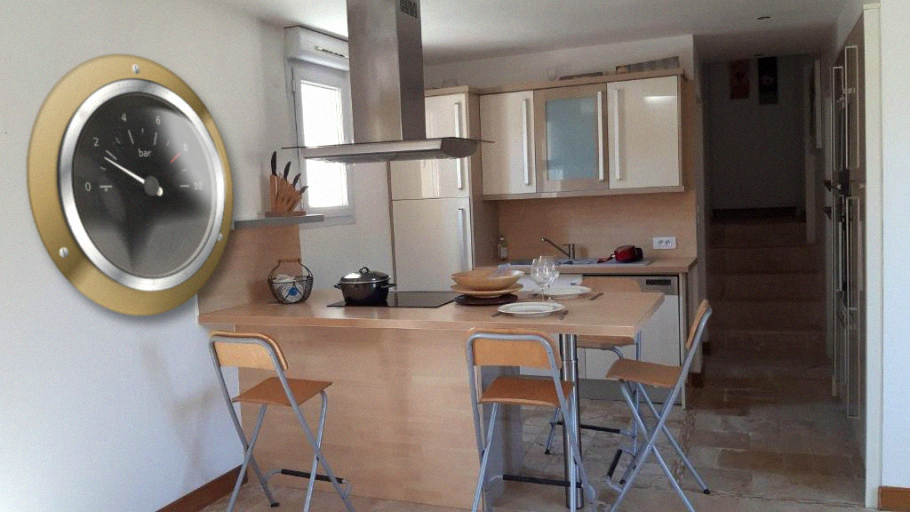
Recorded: 1.5 bar
